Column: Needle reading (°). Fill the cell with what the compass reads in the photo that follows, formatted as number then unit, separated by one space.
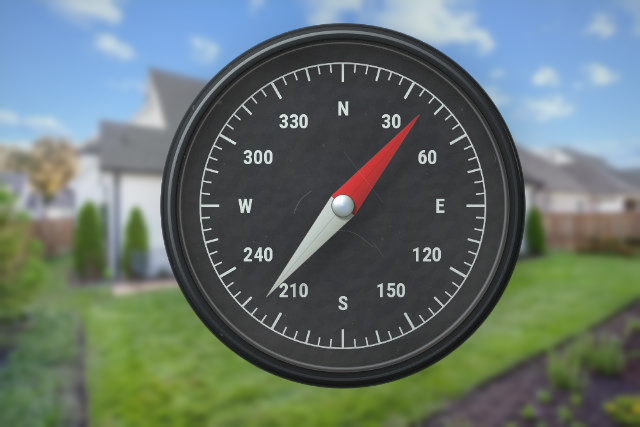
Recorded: 40 °
